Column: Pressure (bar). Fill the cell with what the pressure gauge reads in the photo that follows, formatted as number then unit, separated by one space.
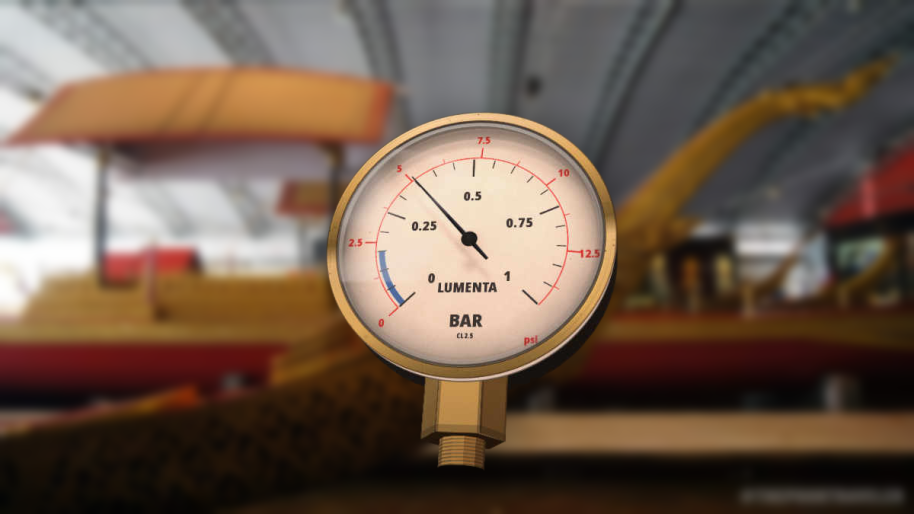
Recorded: 0.35 bar
